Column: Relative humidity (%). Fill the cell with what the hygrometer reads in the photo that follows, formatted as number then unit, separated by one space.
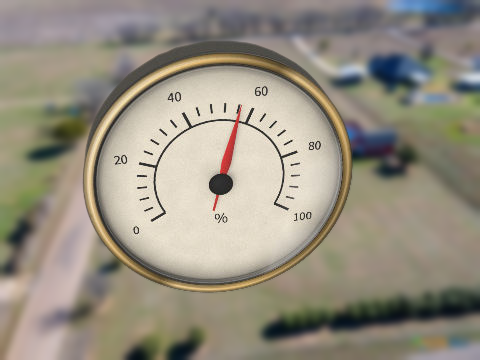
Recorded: 56 %
